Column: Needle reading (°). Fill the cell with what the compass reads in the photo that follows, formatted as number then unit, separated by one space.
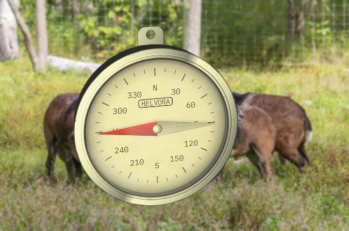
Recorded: 270 °
